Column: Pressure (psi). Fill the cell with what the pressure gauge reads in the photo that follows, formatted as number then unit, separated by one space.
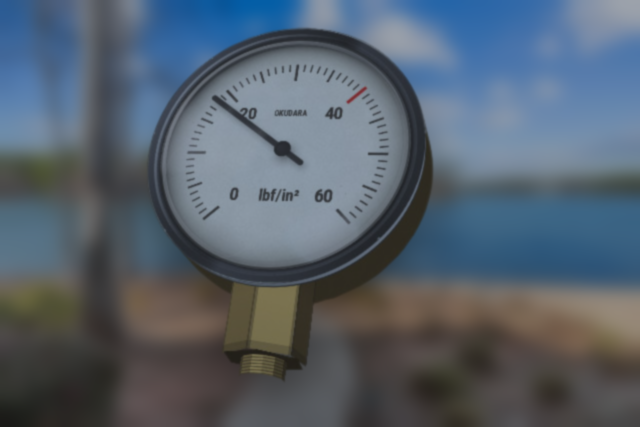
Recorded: 18 psi
